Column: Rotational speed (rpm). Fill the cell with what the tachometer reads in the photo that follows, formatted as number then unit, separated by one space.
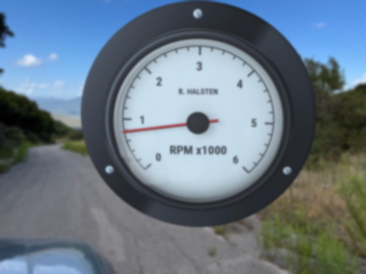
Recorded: 800 rpm
